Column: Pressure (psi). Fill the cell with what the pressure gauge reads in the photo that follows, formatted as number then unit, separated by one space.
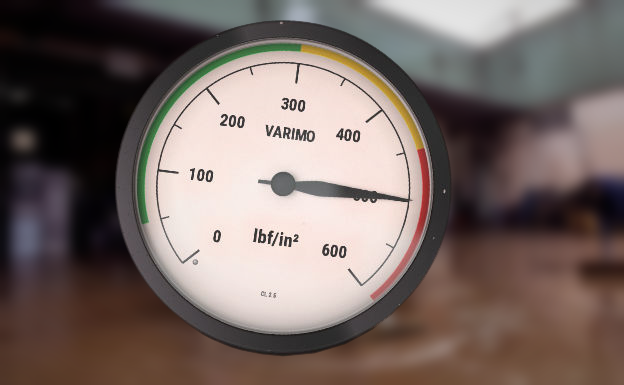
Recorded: 500 psi
